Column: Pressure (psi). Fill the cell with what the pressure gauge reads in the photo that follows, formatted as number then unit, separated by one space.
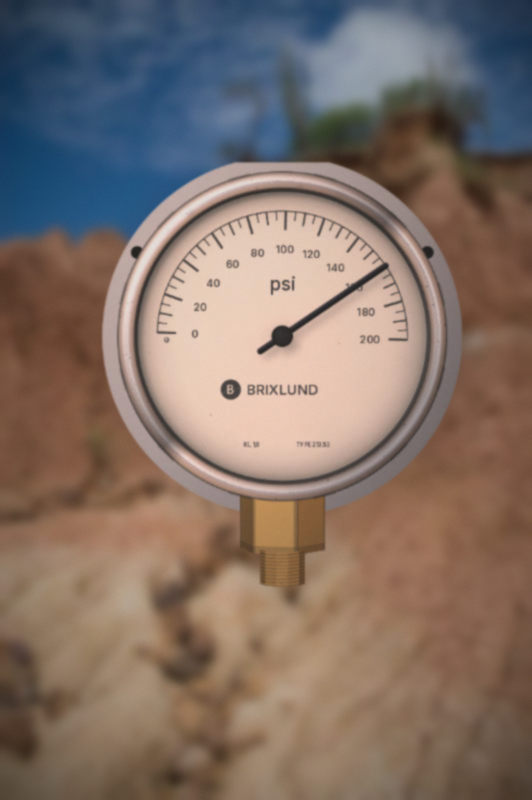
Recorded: 160 psi
